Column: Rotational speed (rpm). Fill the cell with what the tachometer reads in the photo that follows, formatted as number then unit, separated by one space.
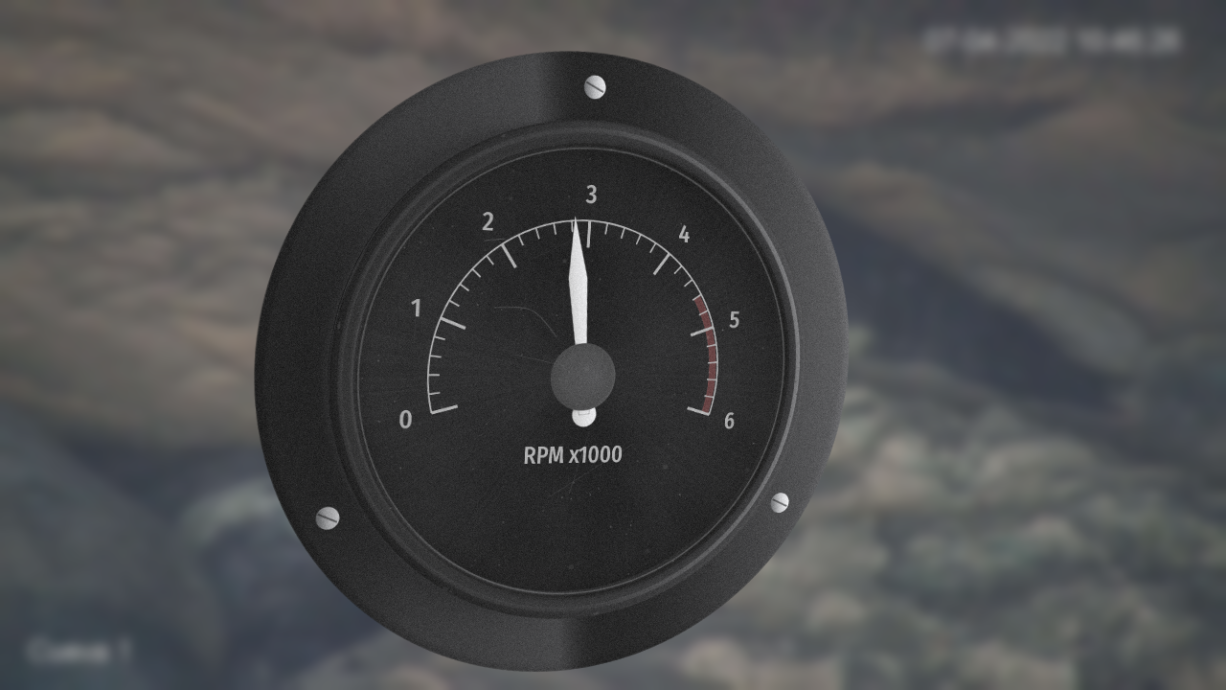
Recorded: 2800 rpm
